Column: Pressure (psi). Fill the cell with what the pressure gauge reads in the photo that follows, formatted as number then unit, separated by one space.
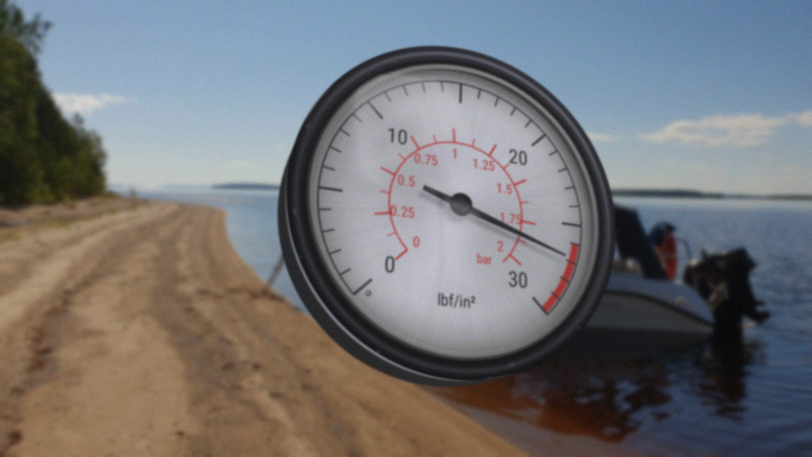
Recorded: 27 psi
